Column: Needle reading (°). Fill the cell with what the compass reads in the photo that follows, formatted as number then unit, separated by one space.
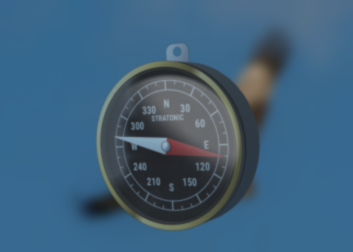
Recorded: 100 °
